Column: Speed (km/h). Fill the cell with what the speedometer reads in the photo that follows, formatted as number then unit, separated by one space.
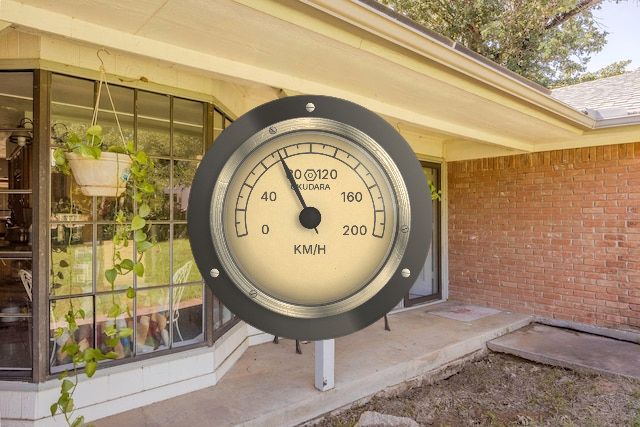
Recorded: 75 km/h
